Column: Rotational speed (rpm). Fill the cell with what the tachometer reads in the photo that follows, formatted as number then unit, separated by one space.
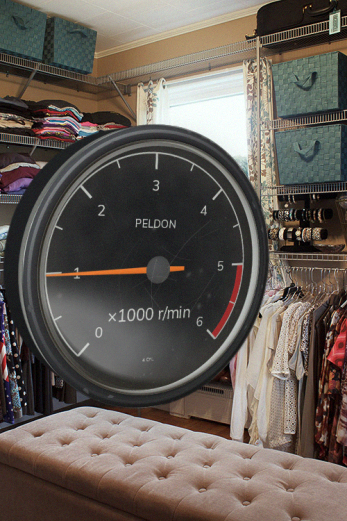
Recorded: 1000 rpm
